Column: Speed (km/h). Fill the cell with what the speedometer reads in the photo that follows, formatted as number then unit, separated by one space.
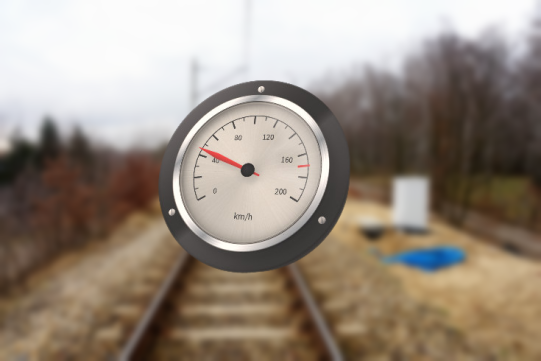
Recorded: 45 km/h
